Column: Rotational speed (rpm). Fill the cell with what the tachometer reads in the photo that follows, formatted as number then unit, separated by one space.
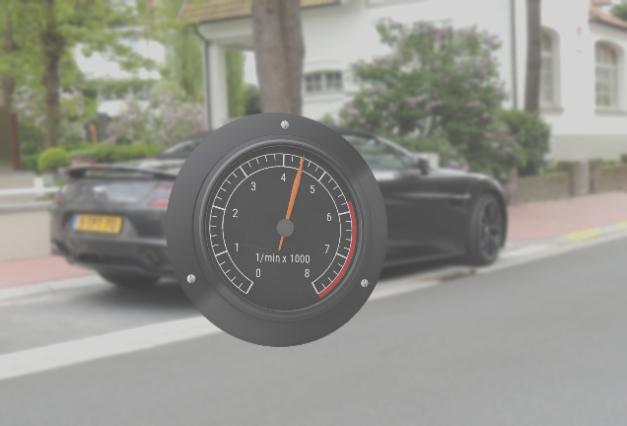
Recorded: 4400 rpm
